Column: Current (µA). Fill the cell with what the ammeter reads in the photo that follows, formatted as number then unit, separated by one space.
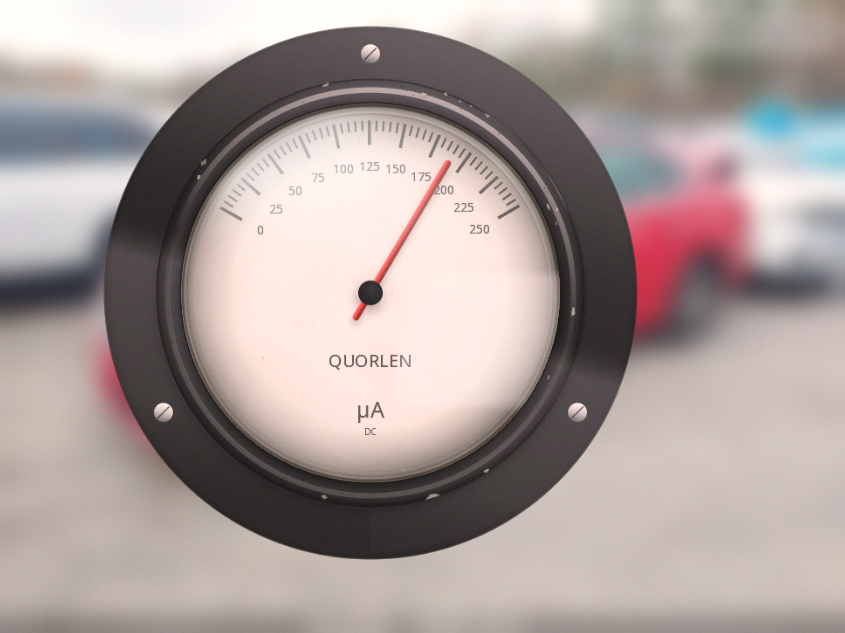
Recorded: 190 µA
